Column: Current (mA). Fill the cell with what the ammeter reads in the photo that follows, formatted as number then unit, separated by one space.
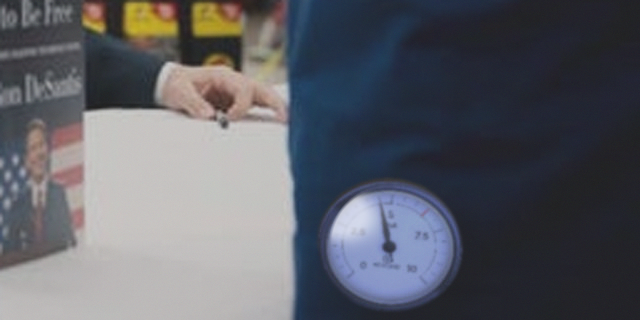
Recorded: 4.5 mA
